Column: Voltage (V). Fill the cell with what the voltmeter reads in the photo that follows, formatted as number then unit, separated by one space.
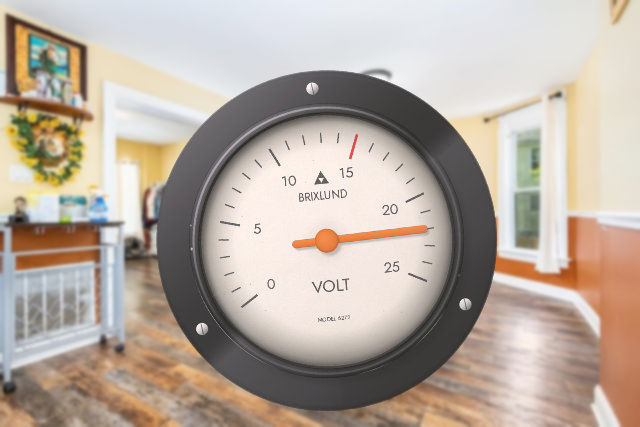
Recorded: 22 V
